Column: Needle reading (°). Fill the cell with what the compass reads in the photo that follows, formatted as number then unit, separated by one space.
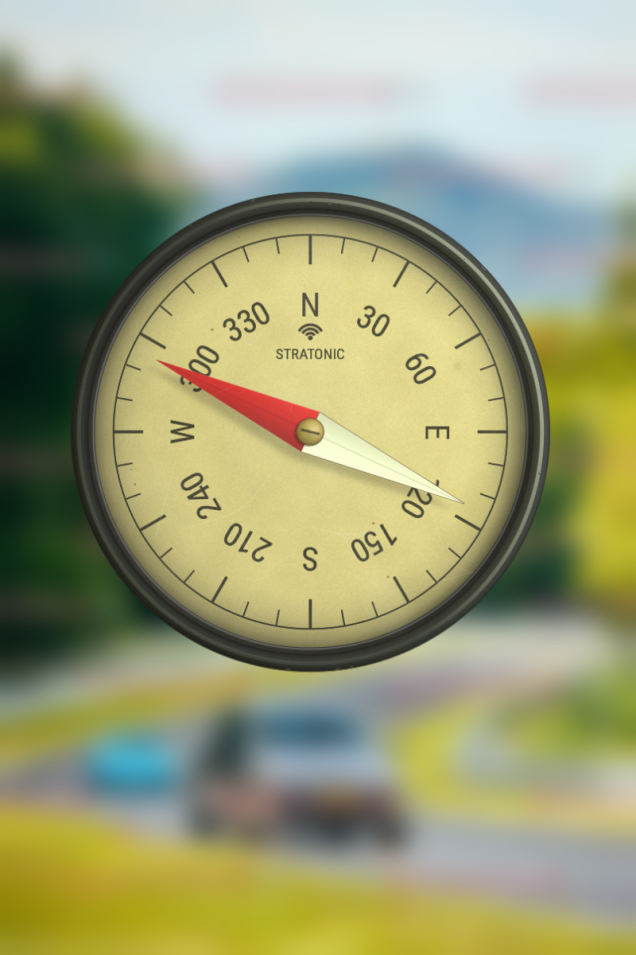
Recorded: 295 °
